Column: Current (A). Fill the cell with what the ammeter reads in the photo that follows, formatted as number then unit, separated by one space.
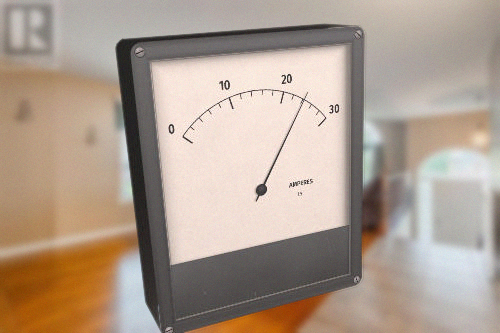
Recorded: 24 A
